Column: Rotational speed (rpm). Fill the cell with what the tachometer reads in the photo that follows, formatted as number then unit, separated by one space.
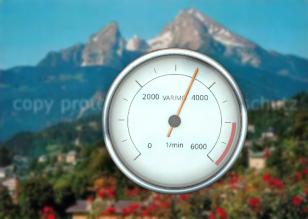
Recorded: 3500 rpm
